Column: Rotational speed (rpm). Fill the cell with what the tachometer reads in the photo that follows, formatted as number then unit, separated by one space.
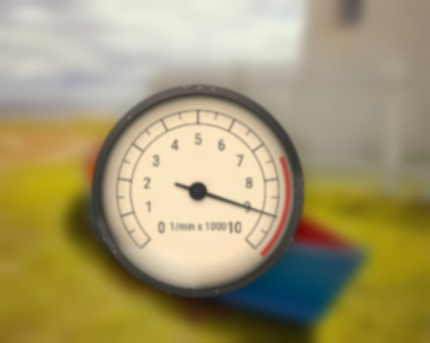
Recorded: 9000 rpm
